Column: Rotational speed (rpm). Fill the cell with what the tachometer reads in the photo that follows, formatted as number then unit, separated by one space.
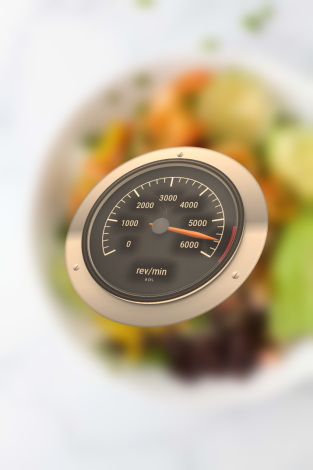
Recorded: 5600 rpm
